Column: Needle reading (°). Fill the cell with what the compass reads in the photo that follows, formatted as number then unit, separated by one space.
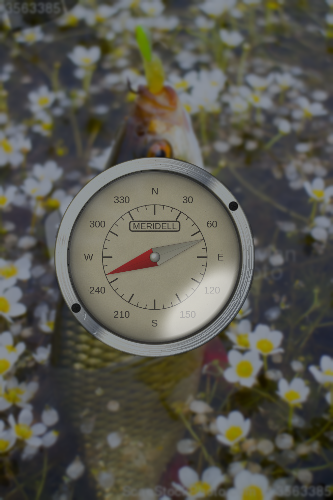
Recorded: 250 °
